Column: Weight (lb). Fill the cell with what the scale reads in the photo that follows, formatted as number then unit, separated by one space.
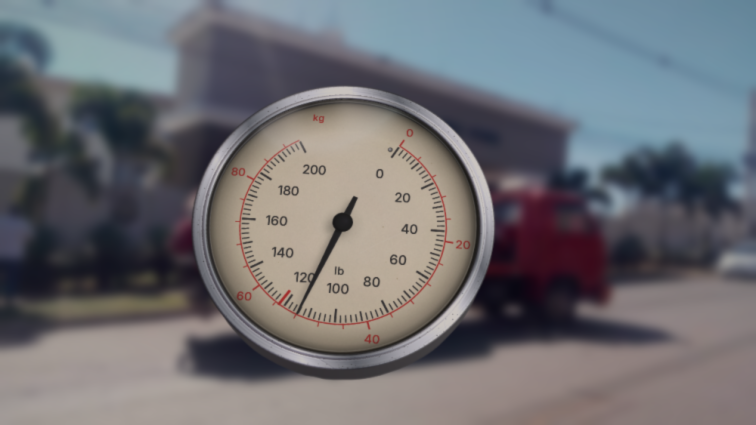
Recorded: 114 lb
